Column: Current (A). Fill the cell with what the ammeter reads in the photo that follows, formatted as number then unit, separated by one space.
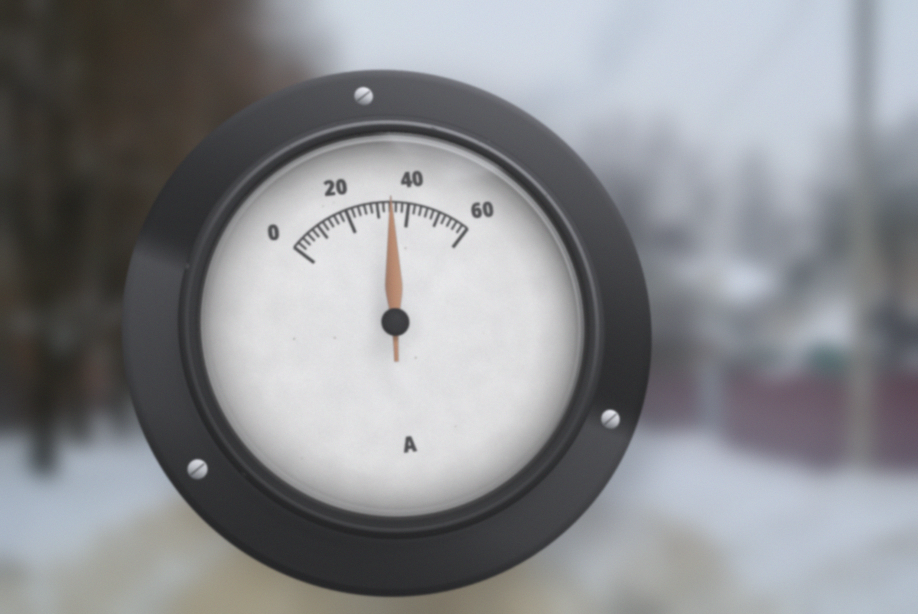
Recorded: 34 A
